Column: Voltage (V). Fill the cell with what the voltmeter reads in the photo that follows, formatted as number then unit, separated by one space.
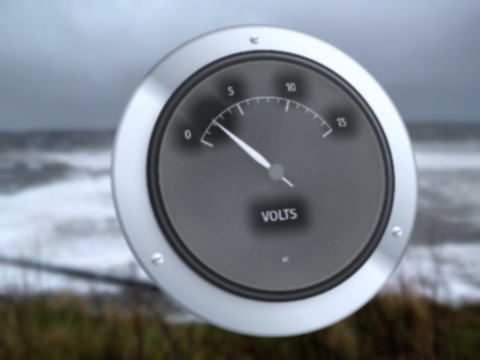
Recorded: 2 V
